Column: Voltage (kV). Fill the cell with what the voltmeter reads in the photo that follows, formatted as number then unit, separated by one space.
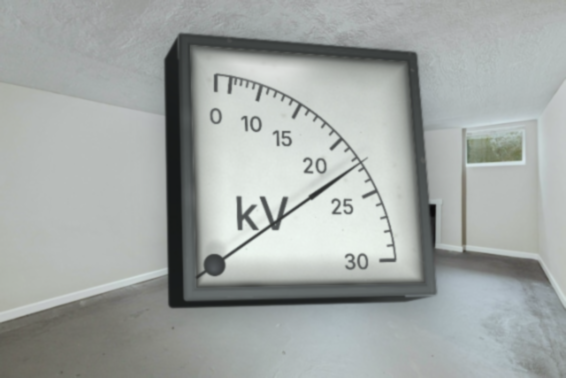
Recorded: 22.5 kV
